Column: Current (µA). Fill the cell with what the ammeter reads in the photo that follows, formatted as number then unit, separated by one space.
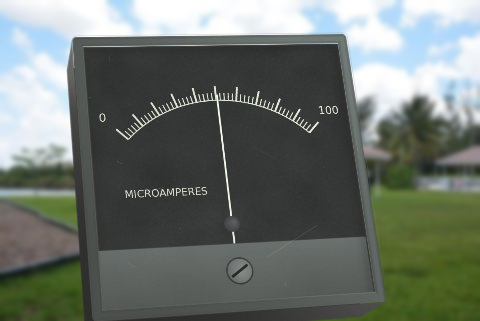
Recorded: 50 µA
